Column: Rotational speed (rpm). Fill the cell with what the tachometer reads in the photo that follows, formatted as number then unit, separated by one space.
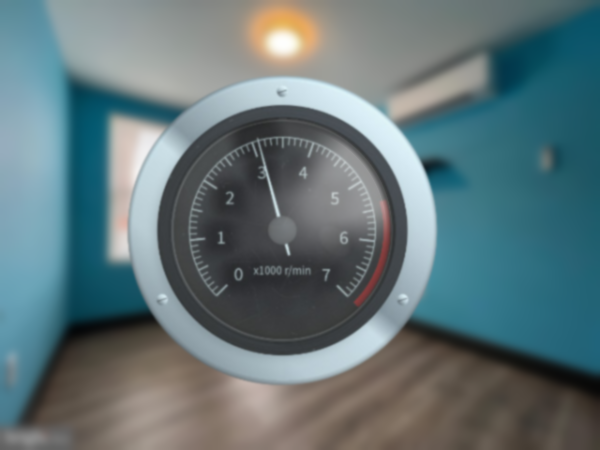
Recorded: 3100 rpm
